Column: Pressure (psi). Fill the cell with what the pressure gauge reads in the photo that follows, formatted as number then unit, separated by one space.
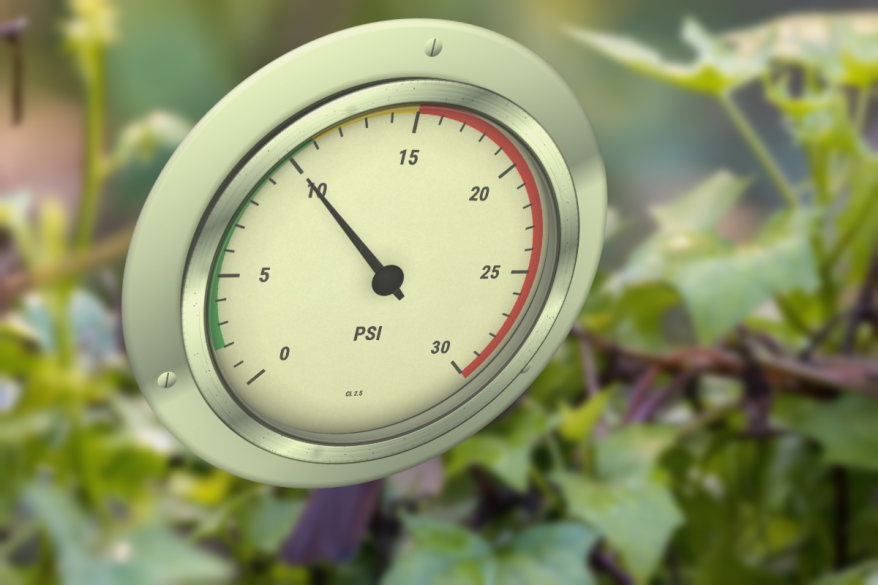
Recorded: 10 psi
